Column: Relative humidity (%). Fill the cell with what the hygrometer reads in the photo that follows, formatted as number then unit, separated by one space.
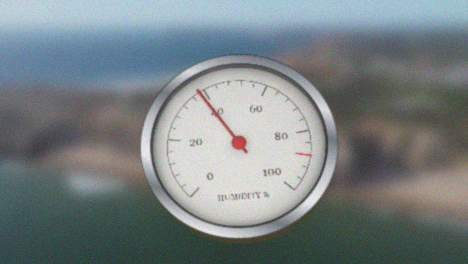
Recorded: 38 %
